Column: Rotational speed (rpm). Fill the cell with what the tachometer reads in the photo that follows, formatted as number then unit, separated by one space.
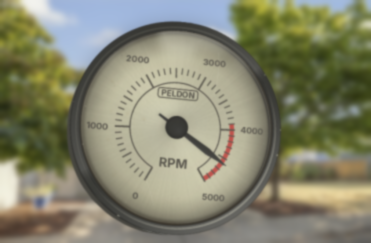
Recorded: 4600 rpm
